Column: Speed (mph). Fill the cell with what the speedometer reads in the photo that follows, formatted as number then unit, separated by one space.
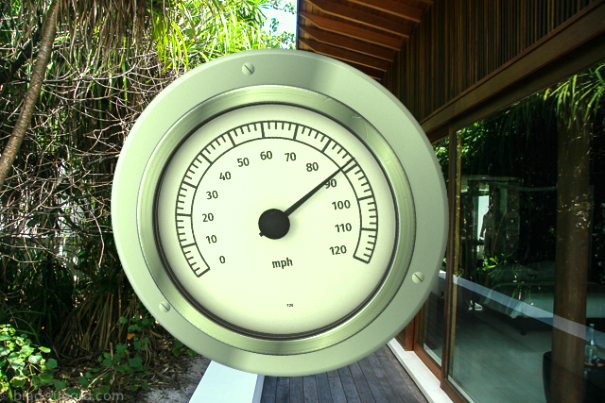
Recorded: 88 mph
